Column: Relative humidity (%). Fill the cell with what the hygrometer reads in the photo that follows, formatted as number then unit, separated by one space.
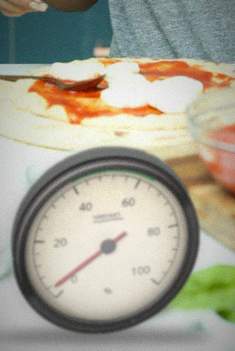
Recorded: 4 %
